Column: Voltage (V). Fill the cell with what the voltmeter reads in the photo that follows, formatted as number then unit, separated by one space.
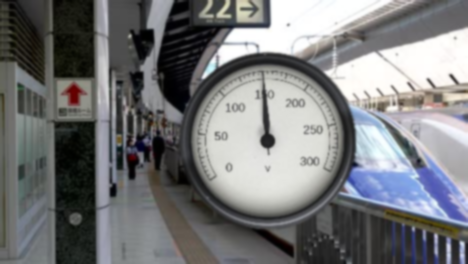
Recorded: 150 V
